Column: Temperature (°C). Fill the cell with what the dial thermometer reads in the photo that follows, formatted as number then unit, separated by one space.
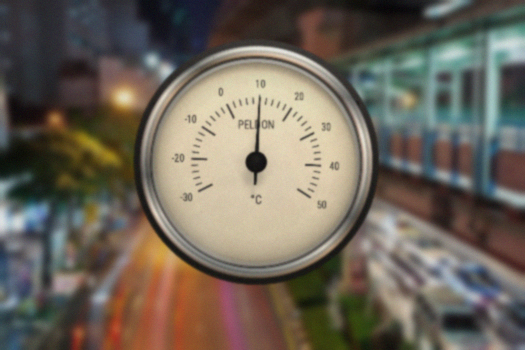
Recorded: 10 °C
